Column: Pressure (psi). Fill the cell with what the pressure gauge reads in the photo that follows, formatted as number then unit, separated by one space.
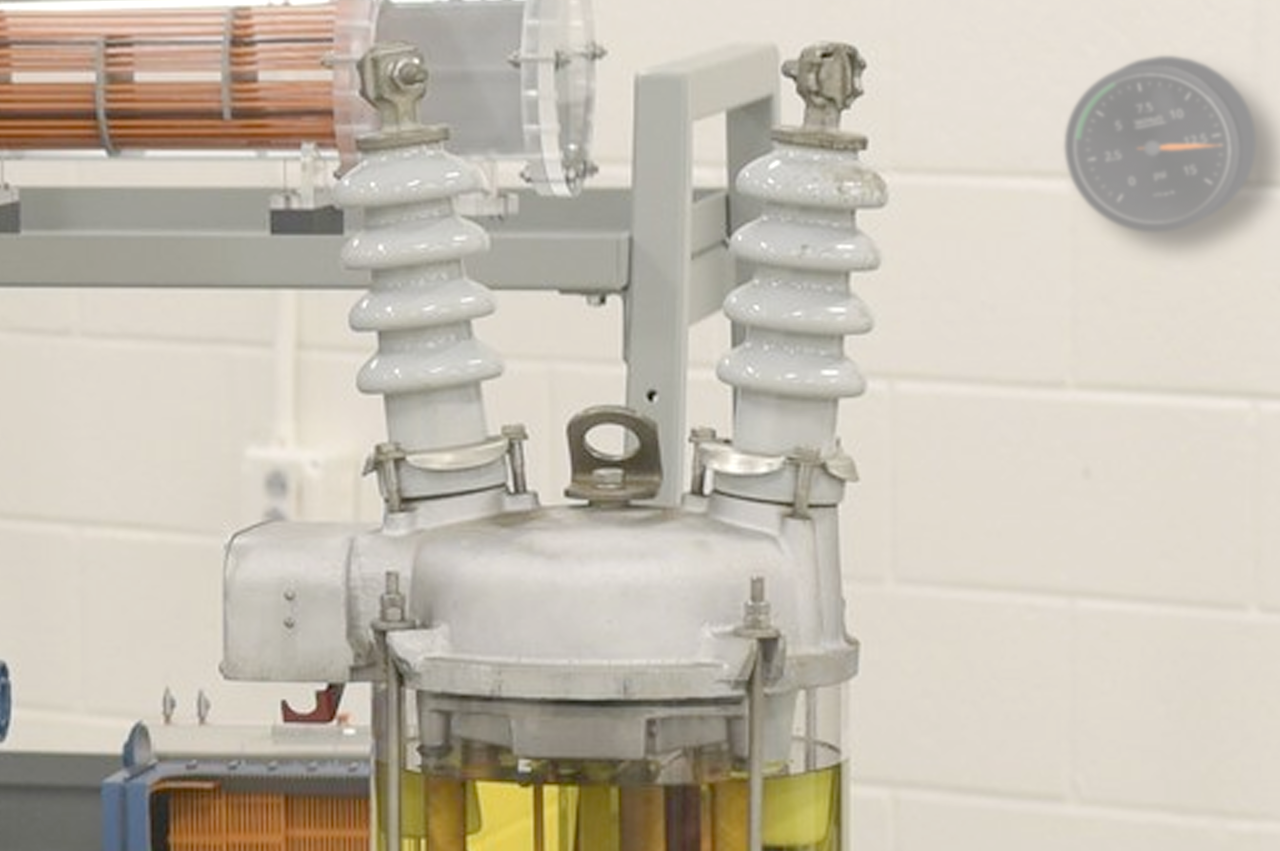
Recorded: 13 psi
